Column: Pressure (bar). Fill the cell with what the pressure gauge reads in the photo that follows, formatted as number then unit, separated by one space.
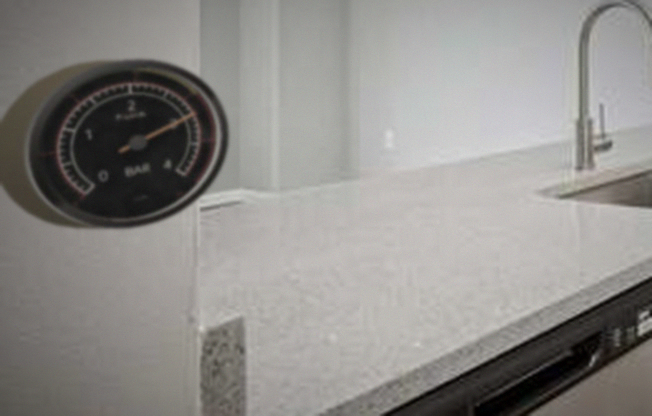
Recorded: 3 bar
